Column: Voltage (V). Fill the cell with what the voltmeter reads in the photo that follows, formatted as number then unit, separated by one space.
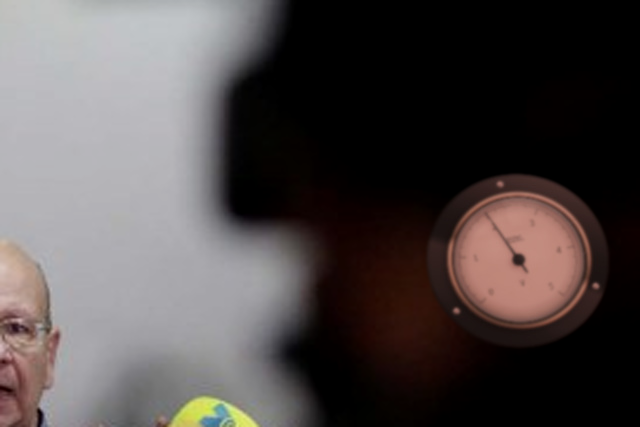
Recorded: 2 V
